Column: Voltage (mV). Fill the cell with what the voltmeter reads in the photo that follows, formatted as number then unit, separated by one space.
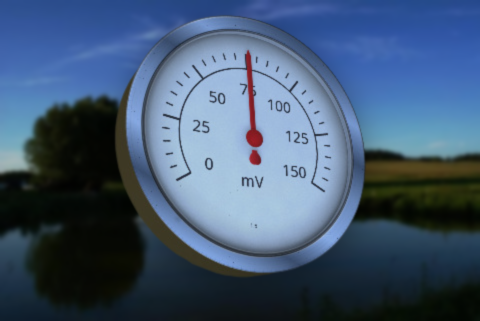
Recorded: 75 mV
